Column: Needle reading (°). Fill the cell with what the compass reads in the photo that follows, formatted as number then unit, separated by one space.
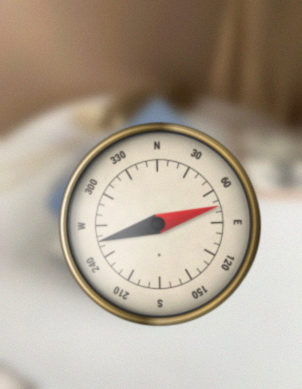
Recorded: 75 °
